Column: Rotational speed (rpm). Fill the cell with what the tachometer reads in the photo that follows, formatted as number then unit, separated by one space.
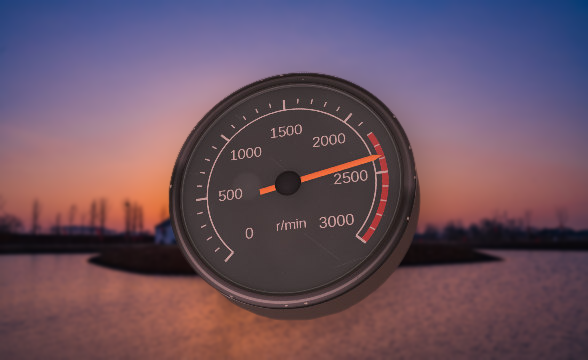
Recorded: 2400 rpm
